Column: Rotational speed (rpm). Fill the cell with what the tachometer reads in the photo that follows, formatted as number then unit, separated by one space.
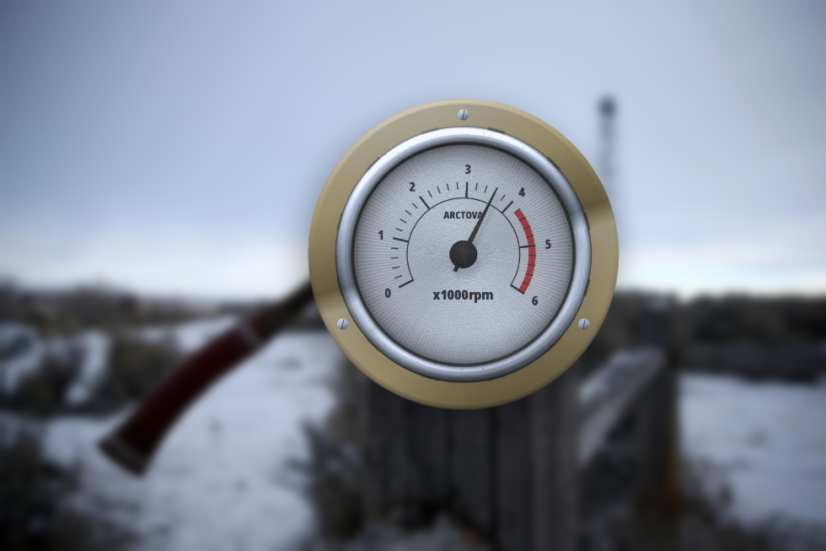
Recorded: 3600 rpm
